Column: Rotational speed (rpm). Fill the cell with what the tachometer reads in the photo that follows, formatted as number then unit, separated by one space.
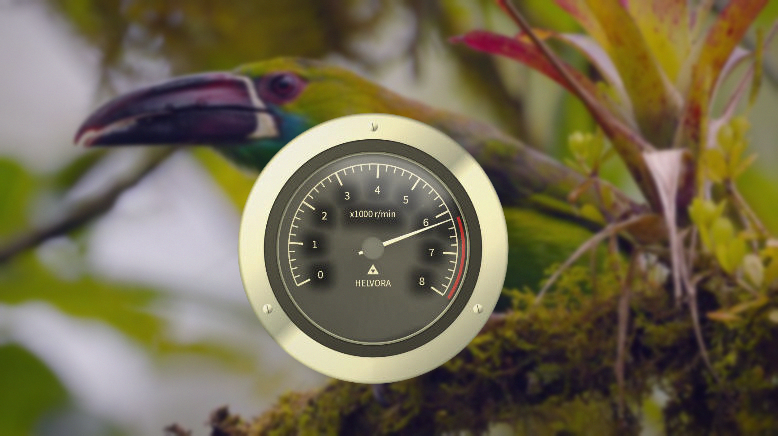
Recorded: 6200 rpm
